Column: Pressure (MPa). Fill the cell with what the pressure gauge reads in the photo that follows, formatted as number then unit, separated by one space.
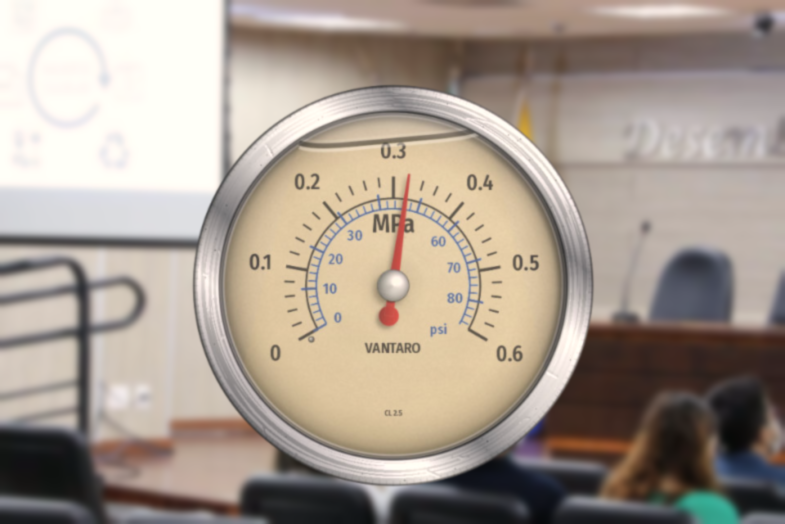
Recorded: 0.32 MPa
